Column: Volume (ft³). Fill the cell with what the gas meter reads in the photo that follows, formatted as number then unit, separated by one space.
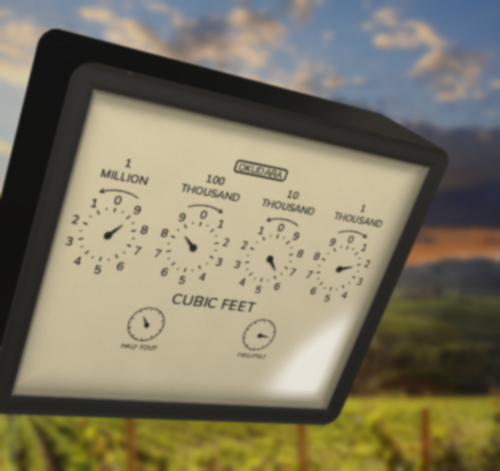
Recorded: 886200 ft³
